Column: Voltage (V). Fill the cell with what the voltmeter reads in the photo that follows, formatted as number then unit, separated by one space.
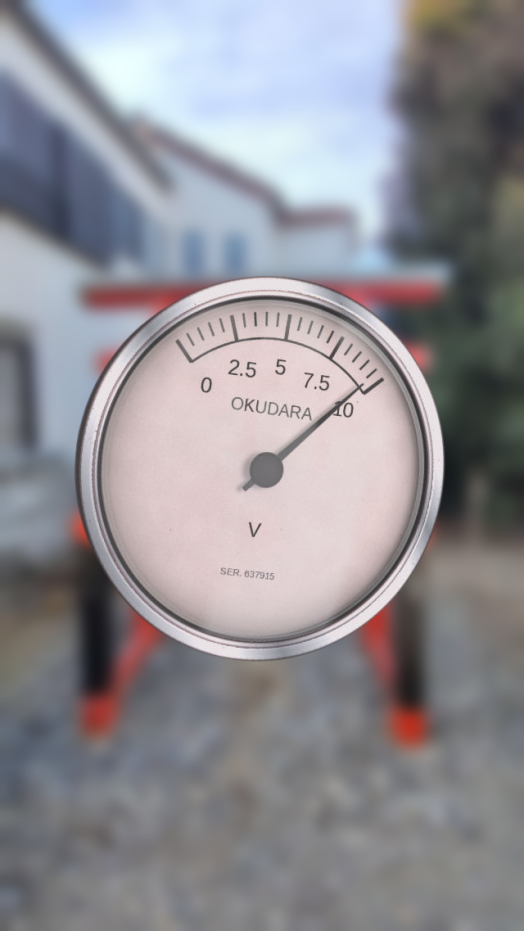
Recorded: 9.5 V
